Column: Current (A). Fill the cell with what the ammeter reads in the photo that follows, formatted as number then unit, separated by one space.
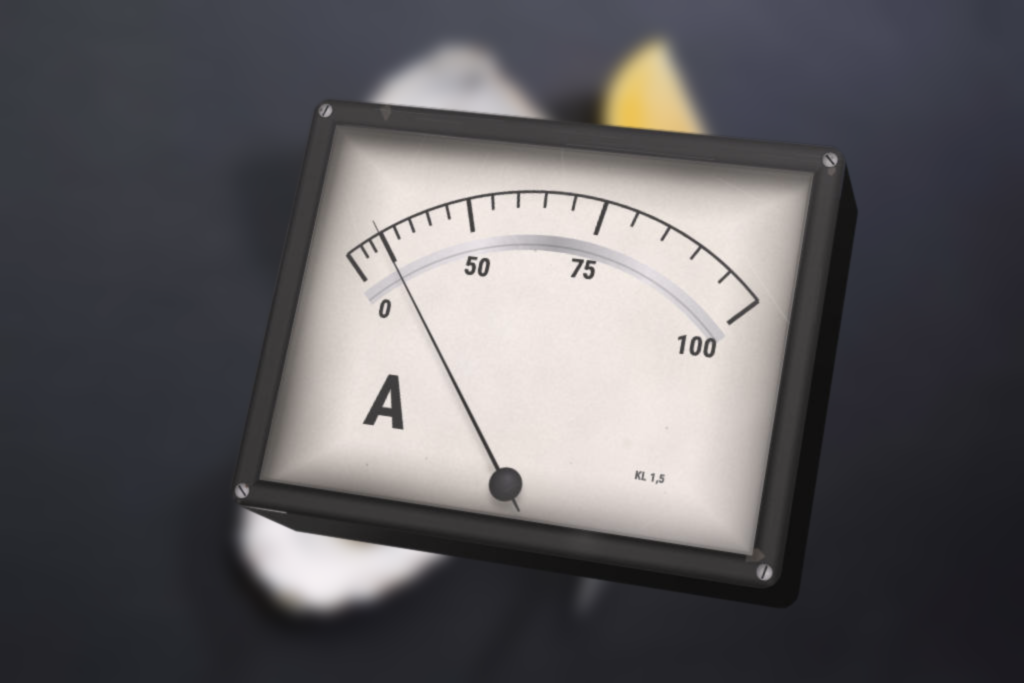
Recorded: 25 A
